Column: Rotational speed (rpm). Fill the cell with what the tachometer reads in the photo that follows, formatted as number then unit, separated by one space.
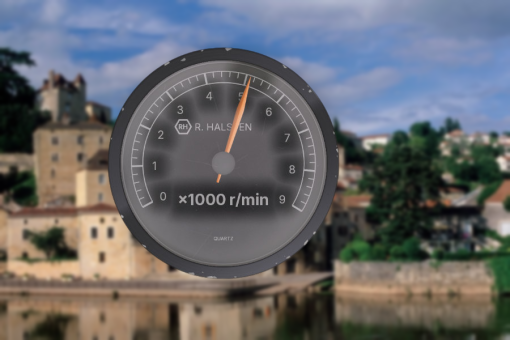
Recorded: 5100 rpm
